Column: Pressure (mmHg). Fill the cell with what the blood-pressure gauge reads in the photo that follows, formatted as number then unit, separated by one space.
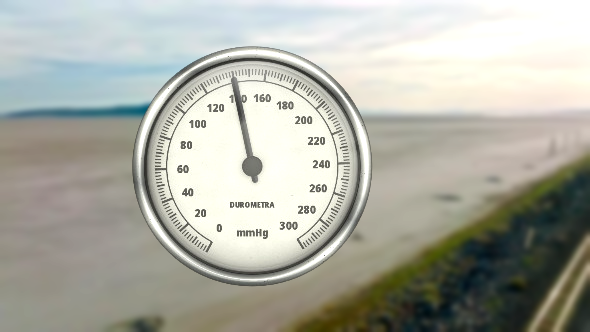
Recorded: 140 mmHg
